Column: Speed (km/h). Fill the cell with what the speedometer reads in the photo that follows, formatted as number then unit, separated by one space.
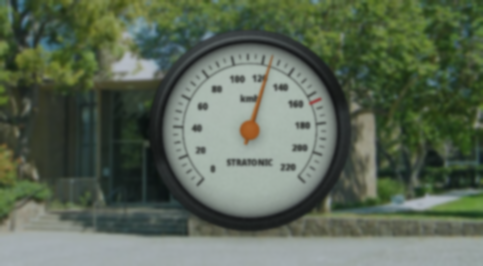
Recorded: 125 km/h
